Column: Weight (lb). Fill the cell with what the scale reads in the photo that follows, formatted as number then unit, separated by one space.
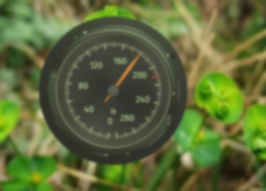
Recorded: 180 lb
